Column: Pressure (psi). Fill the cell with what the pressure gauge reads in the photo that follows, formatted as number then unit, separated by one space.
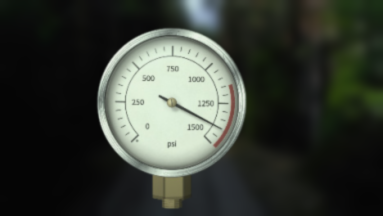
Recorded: 1400 psi
